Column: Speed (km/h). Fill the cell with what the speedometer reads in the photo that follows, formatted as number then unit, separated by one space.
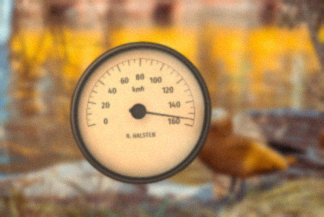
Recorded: 155 km/h
